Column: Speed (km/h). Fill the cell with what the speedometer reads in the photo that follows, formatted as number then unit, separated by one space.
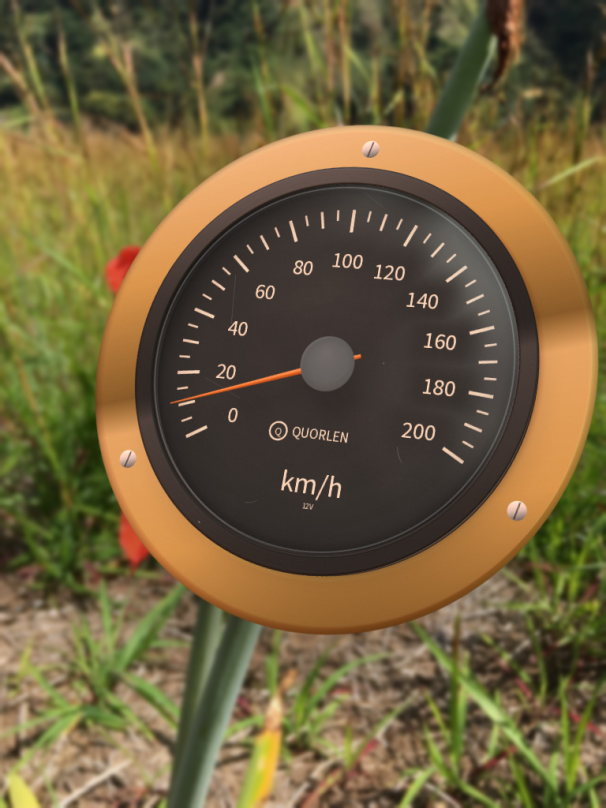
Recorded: 10 km/h
